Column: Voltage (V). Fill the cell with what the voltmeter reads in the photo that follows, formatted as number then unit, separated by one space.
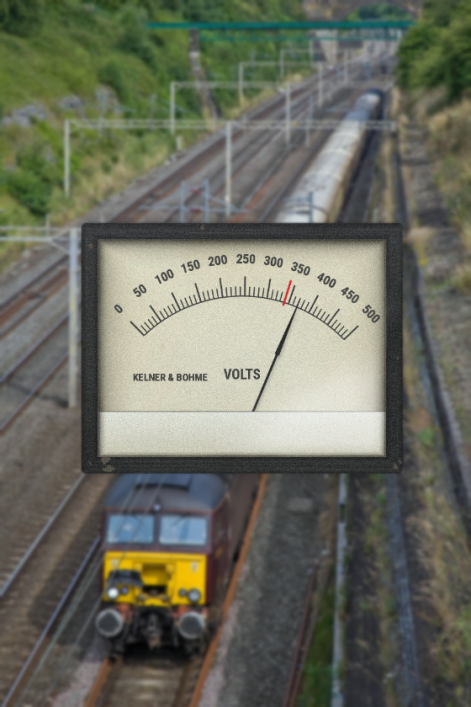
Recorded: 370 V
